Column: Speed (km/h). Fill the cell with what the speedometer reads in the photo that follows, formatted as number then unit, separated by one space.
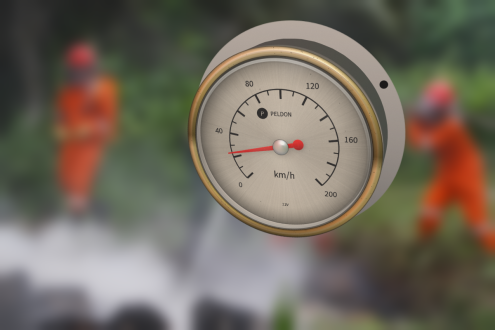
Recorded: 25 km/h
